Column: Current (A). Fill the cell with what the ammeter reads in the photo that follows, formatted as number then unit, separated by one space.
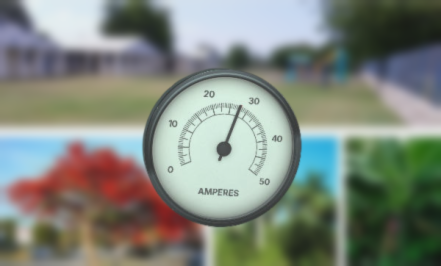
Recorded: 27.5 A
